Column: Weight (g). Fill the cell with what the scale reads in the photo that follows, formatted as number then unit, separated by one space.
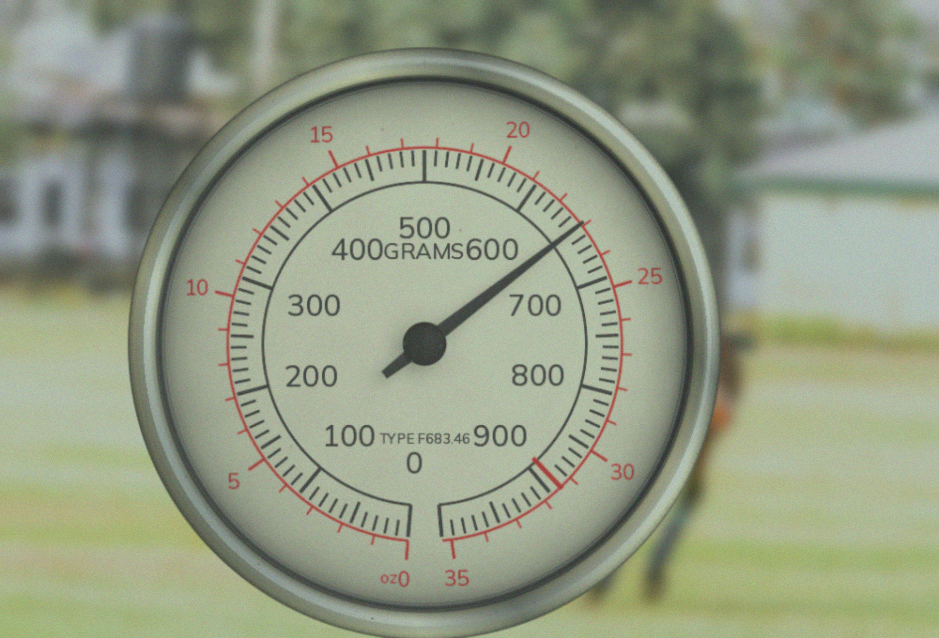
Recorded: 650 g
